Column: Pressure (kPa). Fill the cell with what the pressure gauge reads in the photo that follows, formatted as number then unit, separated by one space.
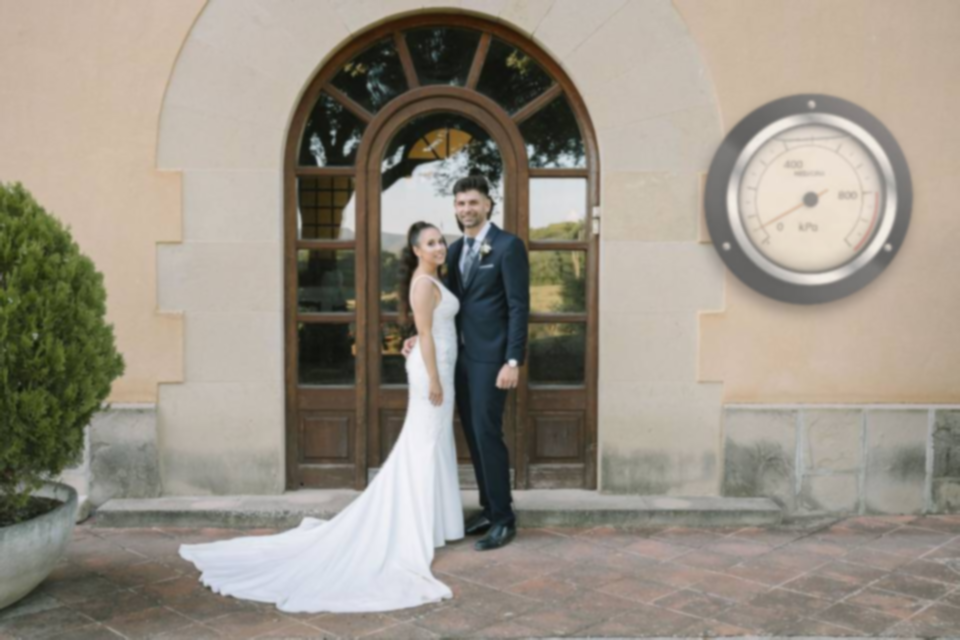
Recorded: 50 kPa
